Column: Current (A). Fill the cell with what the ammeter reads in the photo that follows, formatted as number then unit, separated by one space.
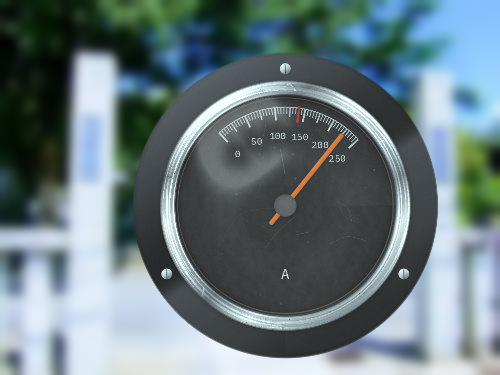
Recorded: 225 A
